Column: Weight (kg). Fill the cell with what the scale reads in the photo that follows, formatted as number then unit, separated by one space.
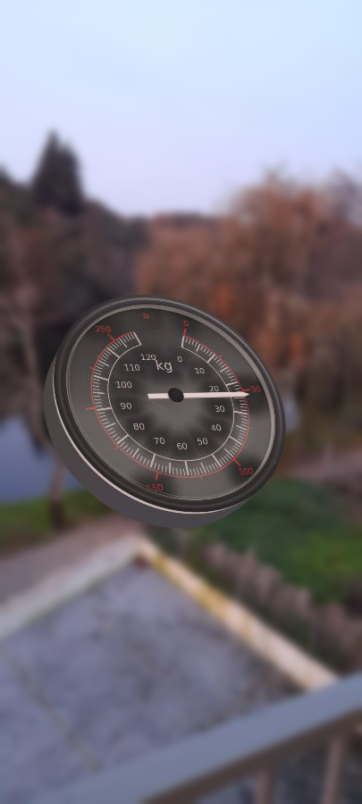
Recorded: 25 kg
